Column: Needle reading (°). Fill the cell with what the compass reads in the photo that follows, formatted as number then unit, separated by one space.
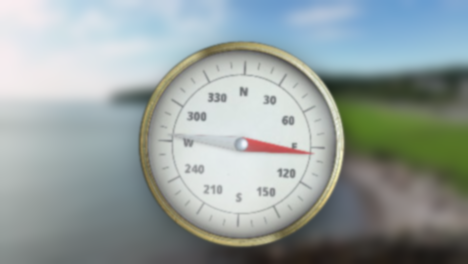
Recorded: 95 °
